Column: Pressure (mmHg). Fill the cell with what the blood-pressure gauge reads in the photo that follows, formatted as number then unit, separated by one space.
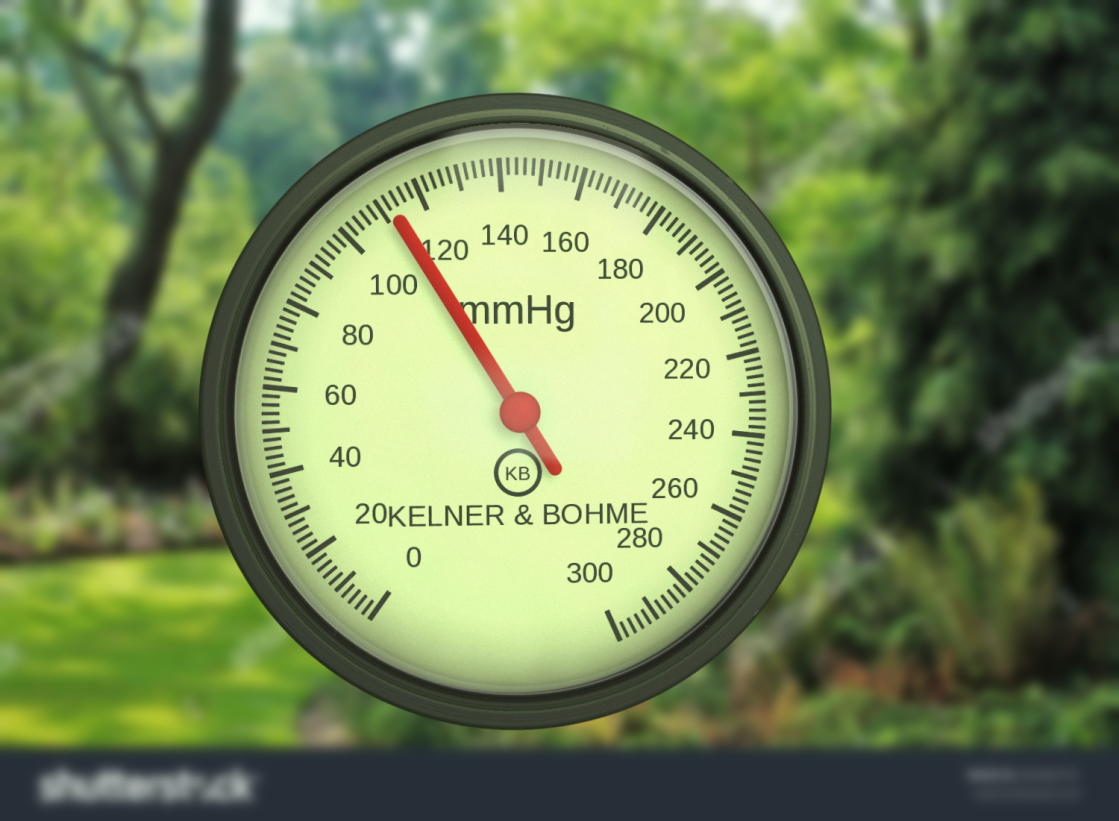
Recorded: 112 mmHg
